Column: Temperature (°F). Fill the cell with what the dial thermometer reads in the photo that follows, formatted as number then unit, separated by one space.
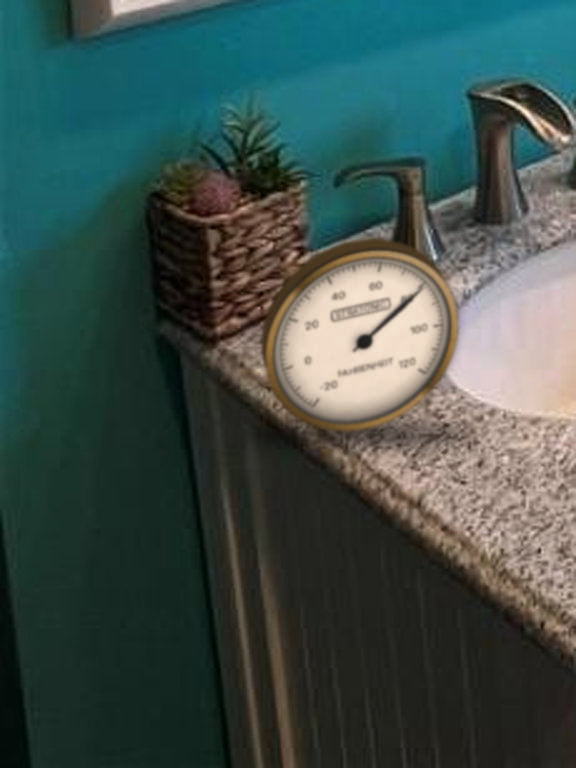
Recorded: 80 °F
